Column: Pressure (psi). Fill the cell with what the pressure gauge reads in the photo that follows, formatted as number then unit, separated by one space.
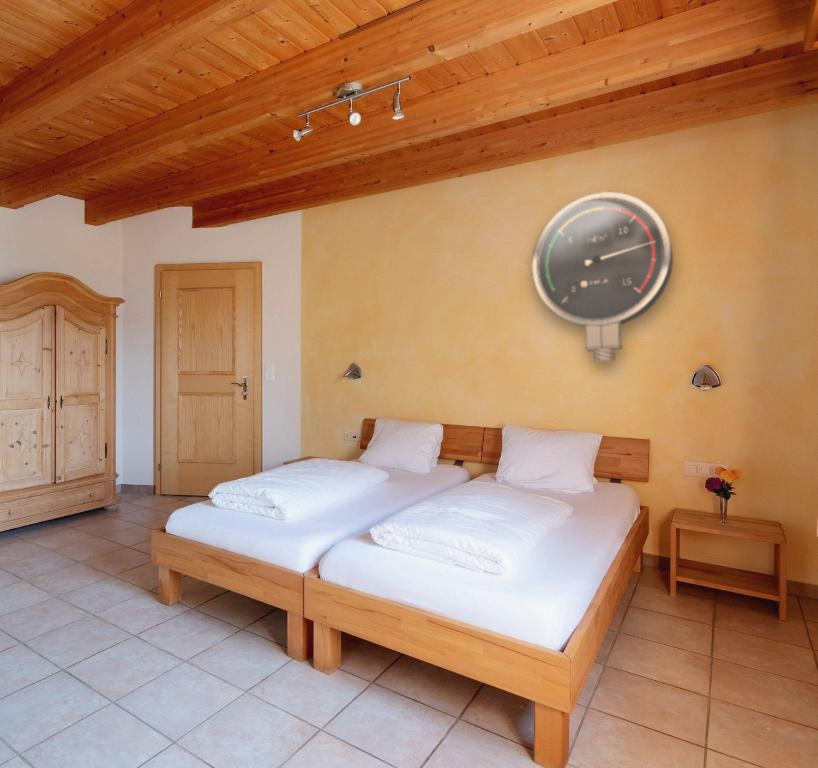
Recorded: 12 psi
